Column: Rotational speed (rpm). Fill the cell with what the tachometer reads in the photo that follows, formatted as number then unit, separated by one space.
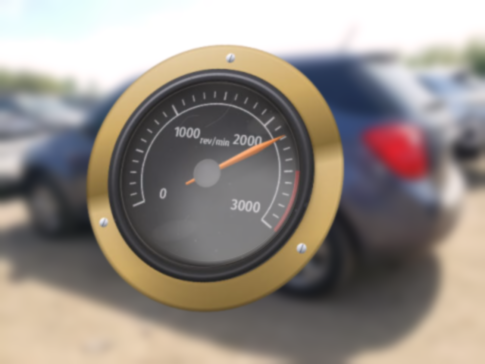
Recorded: 2200 rpm
